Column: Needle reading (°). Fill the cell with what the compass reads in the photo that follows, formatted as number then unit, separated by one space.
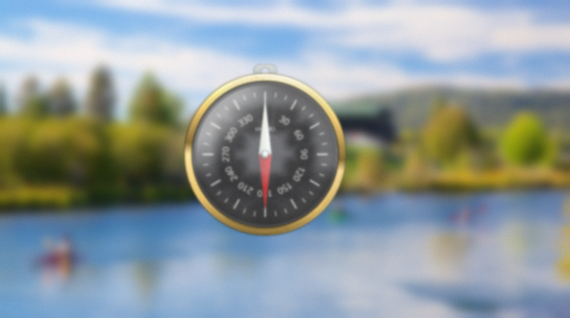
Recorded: 180 °
